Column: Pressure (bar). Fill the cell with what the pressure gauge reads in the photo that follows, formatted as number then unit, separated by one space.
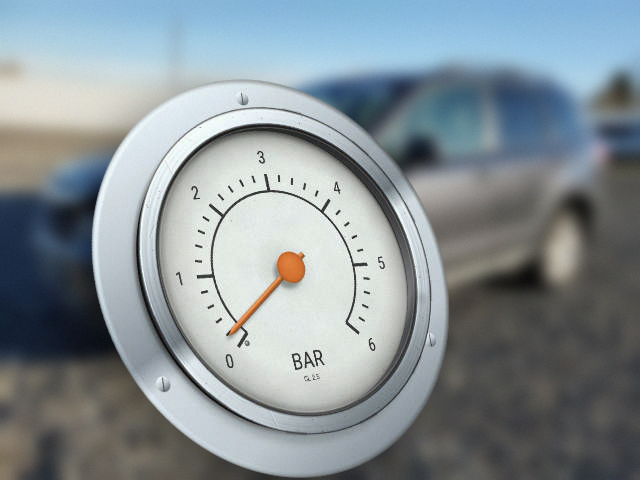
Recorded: 0.2 bar
